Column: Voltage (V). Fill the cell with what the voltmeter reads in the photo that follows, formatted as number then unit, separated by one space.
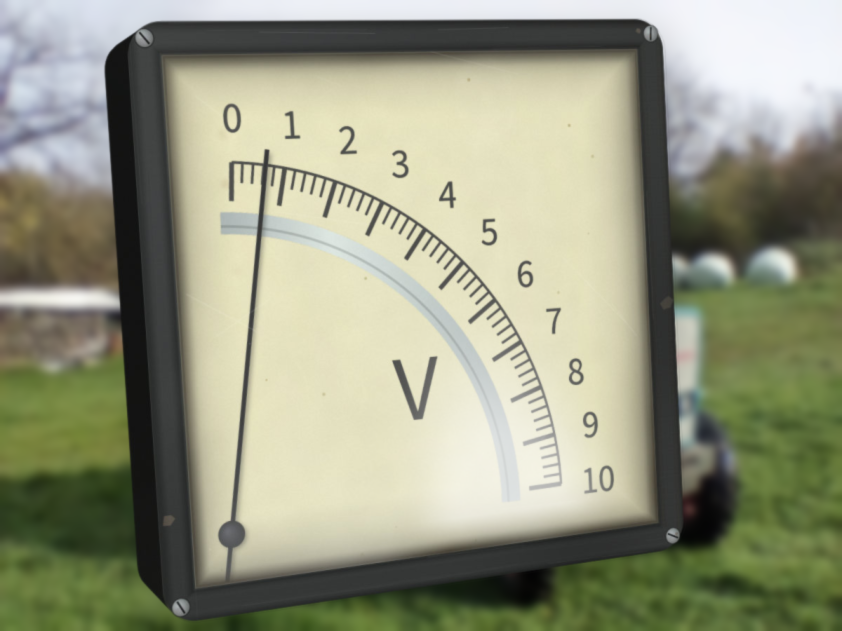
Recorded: 0.6 V
